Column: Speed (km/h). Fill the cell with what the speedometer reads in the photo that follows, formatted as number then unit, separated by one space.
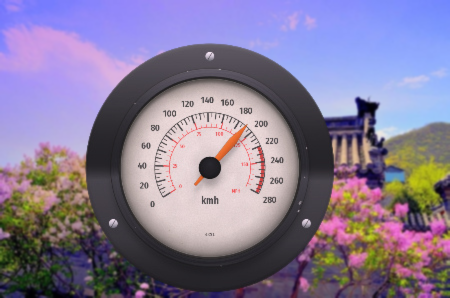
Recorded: 190 km/h
